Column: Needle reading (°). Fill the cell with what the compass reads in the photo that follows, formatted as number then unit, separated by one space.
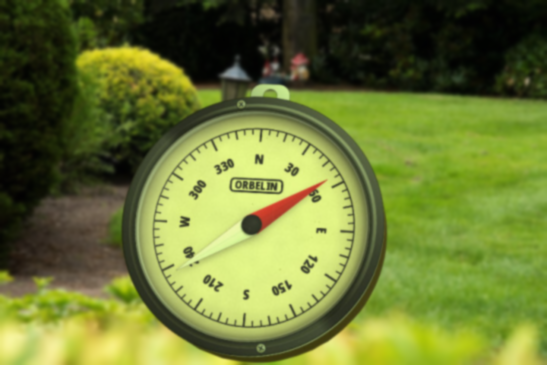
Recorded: 55 °
